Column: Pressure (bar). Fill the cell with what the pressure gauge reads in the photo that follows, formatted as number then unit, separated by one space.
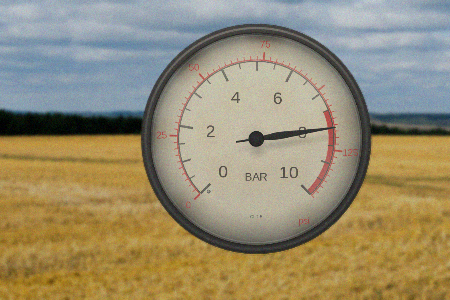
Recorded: 8 bar
